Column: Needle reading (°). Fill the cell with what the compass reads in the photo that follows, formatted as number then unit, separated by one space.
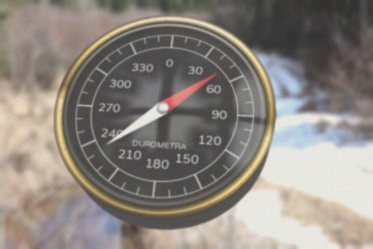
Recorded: 50 °
